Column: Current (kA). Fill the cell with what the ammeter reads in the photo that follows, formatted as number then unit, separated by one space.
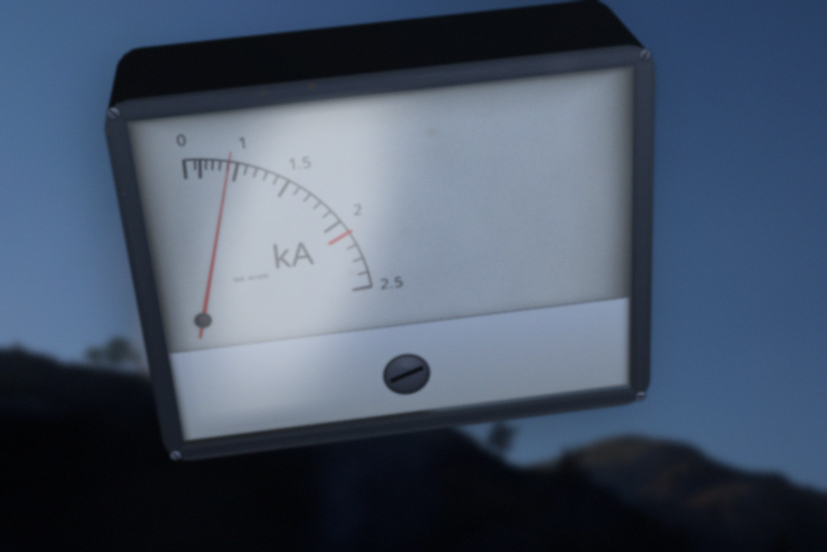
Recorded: 0.9 kA
